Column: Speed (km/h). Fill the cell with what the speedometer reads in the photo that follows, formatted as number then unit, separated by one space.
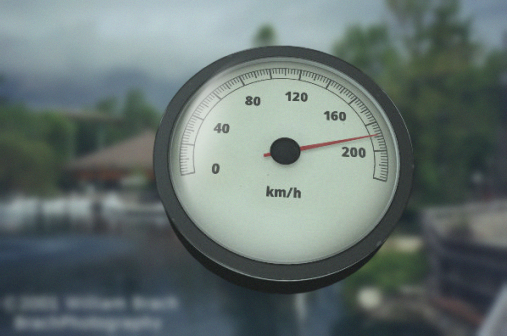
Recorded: 190 km/h
